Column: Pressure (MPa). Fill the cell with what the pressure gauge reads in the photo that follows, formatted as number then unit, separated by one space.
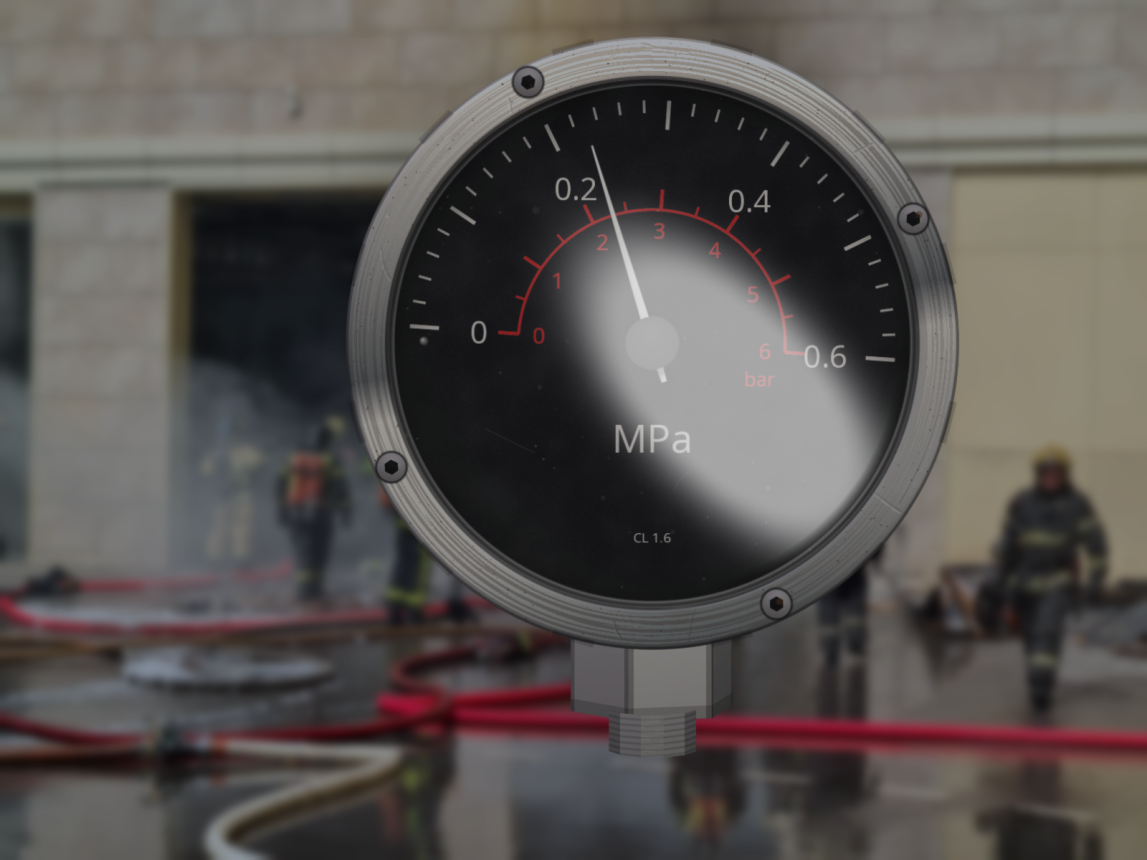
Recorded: 0.23 MPa
